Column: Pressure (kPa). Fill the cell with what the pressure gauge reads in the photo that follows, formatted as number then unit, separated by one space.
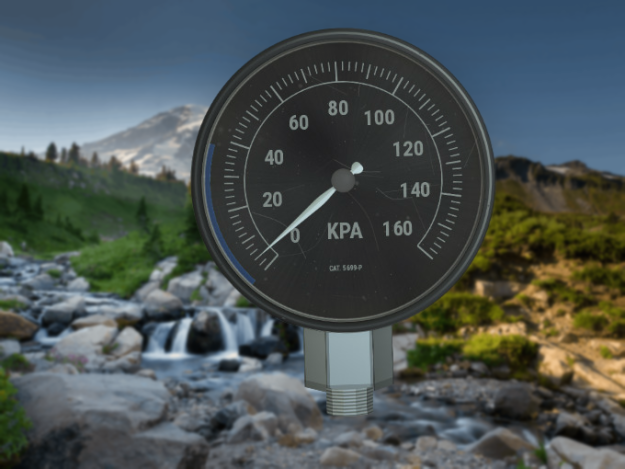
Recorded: 4 kPa
